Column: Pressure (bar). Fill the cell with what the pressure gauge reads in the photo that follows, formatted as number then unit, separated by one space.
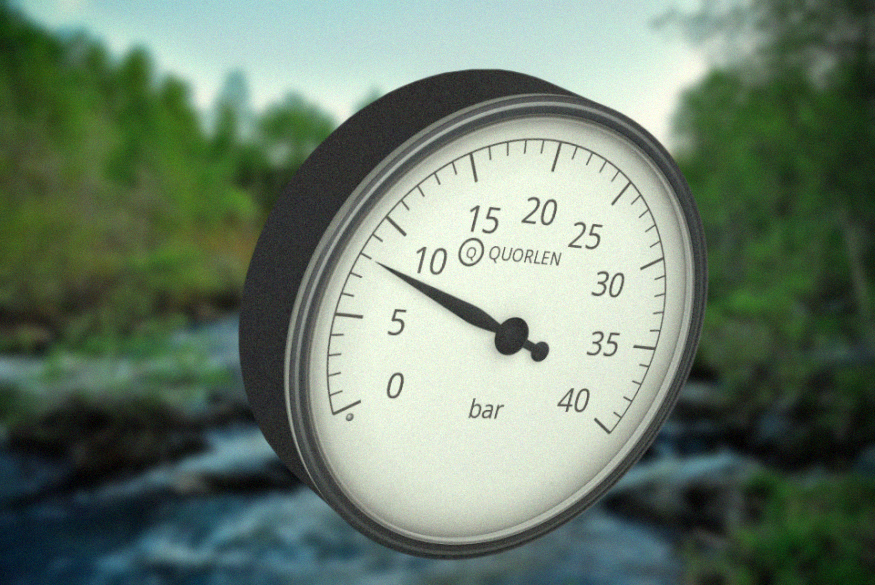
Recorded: 8 bar
